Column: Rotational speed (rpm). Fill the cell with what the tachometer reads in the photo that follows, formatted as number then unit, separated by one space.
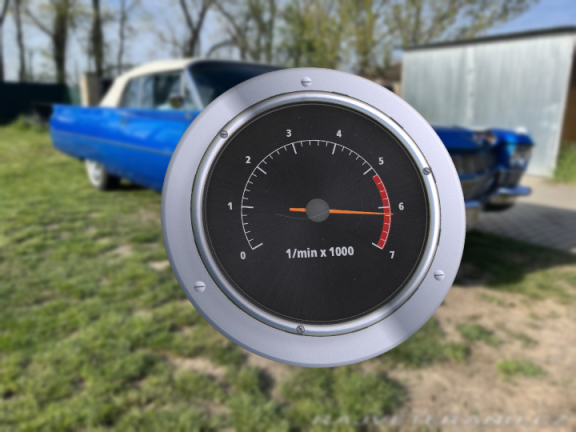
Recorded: 6200 rpm
